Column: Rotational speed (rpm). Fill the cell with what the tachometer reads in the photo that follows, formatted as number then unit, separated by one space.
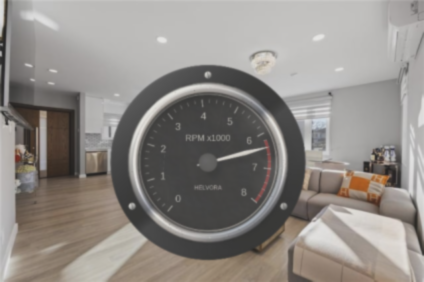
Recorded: 6400 rpm
